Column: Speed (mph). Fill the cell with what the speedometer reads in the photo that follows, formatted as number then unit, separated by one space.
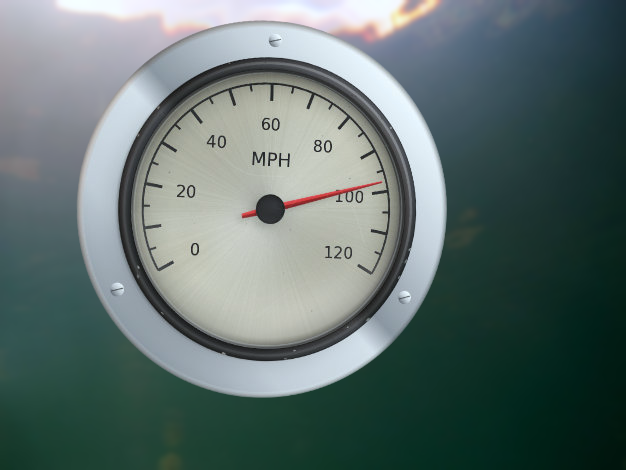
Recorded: 97.5 mph
